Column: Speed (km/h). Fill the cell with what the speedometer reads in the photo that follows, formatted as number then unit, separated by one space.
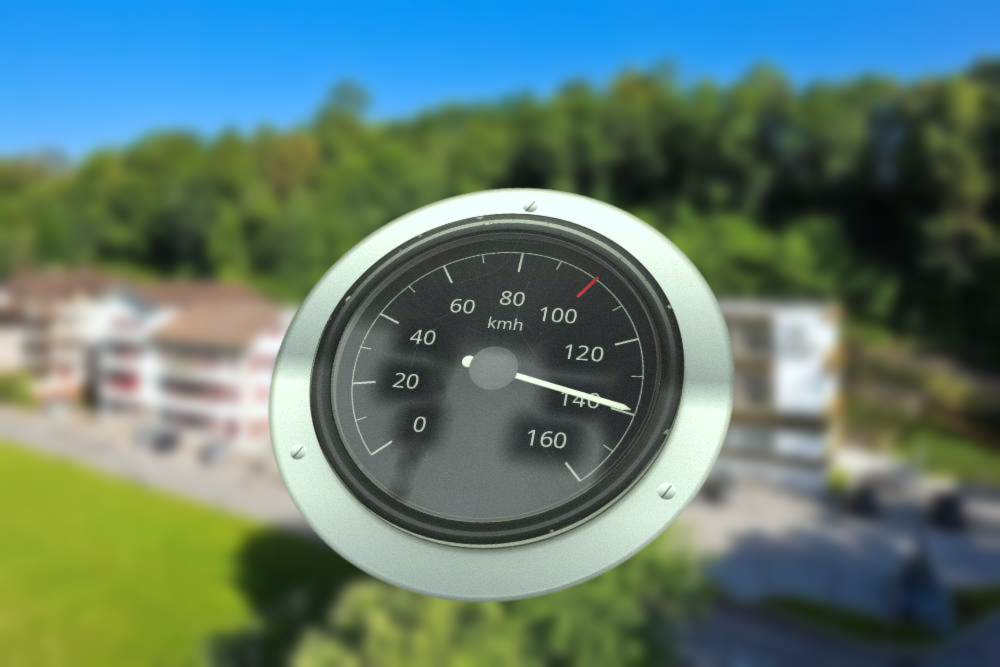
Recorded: 140 km/h
